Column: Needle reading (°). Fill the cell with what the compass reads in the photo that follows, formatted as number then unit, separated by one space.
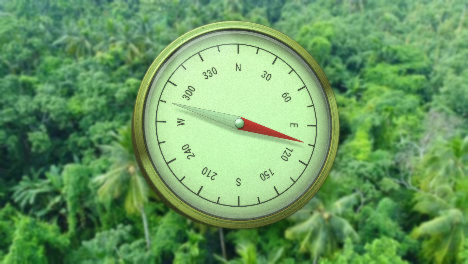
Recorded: 105 °
